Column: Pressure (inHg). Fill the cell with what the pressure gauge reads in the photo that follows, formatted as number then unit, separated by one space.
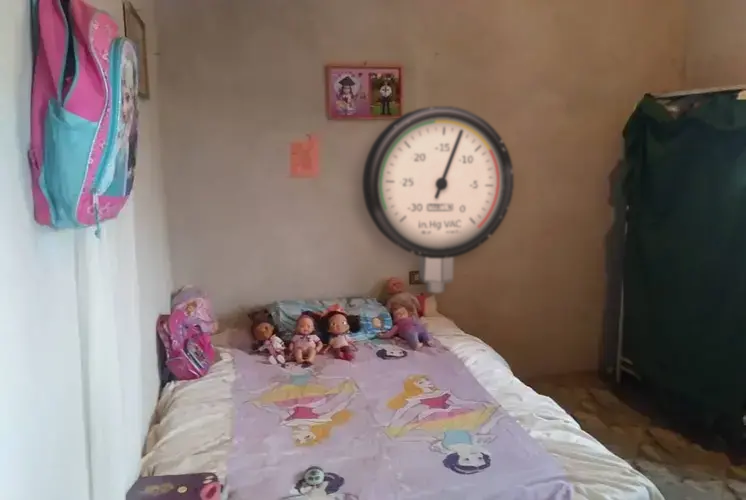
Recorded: -13 inHg
